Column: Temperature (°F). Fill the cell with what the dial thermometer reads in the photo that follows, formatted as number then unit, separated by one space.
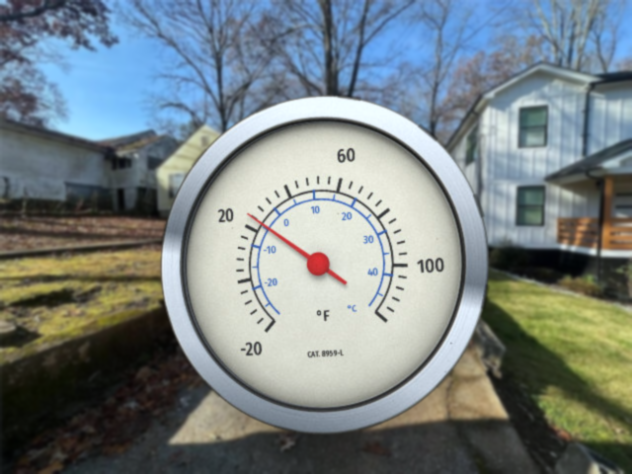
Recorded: 24 °F
